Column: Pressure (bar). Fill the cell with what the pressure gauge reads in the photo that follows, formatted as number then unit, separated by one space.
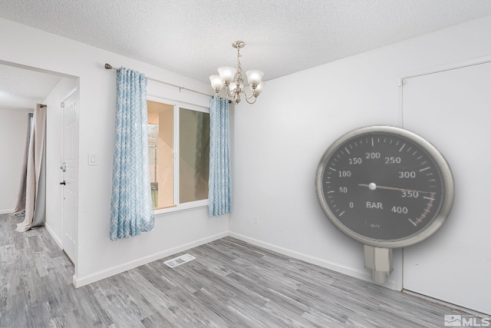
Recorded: 340 bar
